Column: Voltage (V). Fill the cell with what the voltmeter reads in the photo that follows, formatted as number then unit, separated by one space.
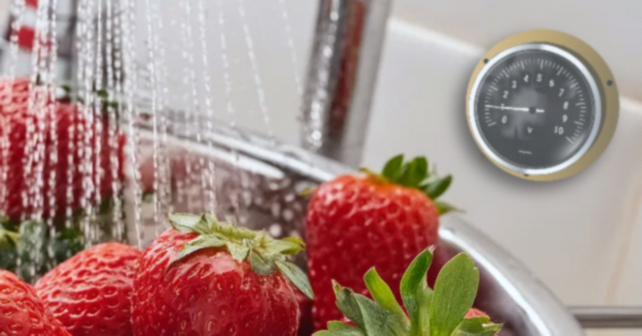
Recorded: 1 V
